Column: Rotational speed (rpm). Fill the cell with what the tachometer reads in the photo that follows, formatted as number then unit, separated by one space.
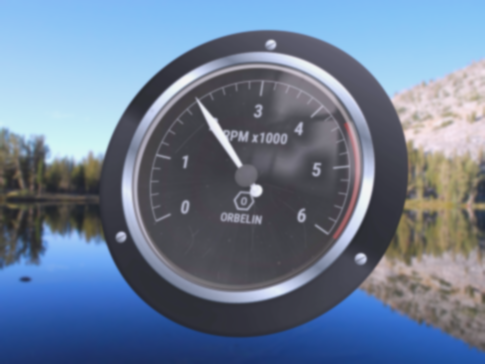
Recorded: 2000 rpm
